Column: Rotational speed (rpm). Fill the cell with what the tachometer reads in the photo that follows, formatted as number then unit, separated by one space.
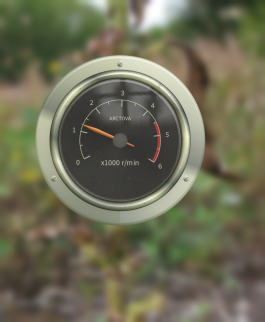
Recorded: 1250 rpm
